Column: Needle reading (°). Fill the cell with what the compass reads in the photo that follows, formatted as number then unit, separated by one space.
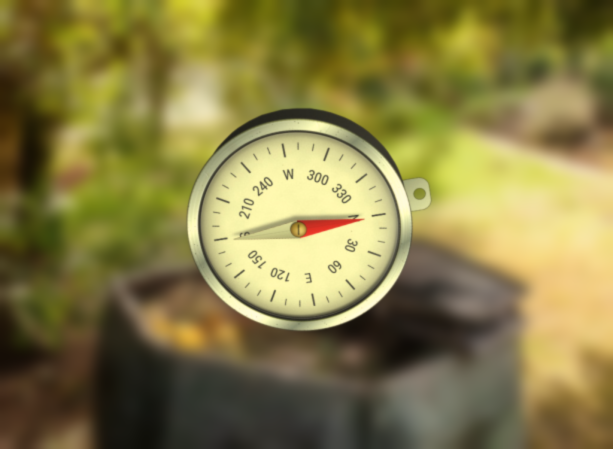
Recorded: 0 °
